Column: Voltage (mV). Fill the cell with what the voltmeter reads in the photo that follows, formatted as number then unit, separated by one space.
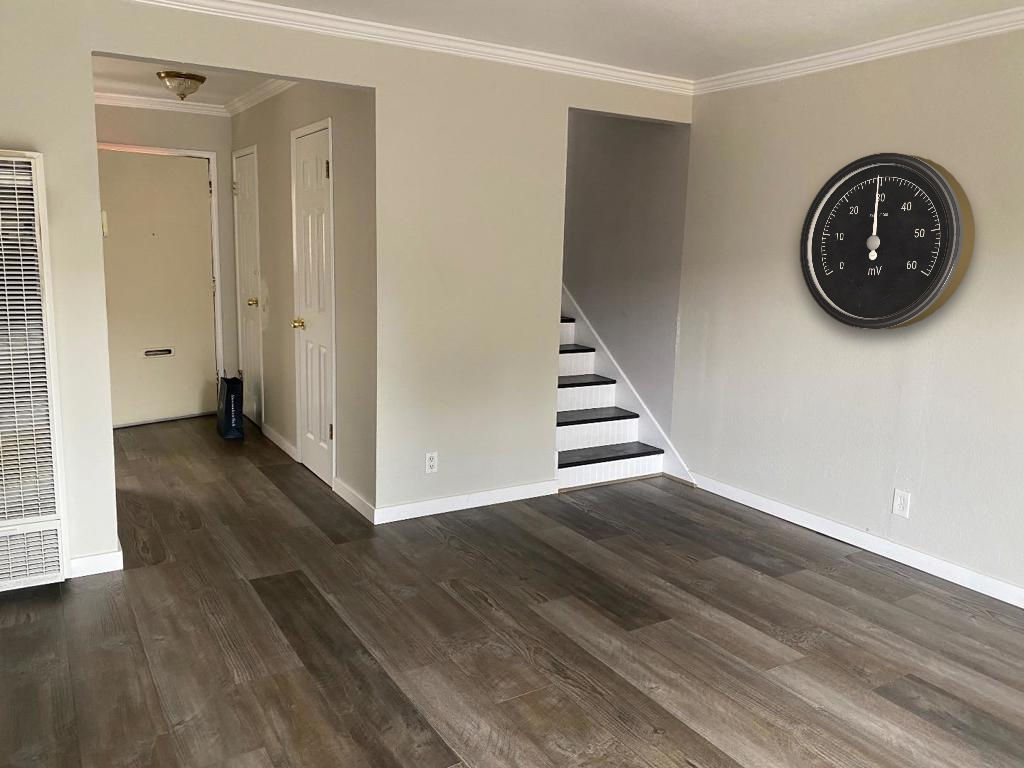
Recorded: 30 mV
